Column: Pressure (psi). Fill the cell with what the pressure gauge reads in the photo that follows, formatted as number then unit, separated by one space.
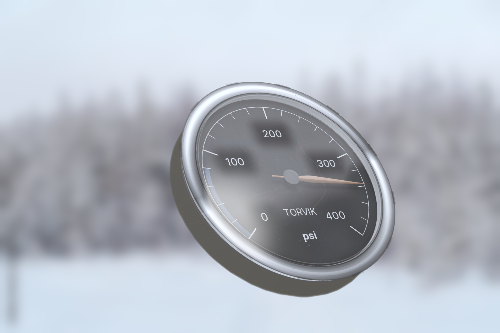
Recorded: 340 psi
